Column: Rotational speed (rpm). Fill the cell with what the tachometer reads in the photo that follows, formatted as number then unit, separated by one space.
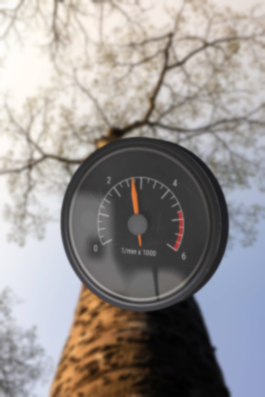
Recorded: 2750 rpm
